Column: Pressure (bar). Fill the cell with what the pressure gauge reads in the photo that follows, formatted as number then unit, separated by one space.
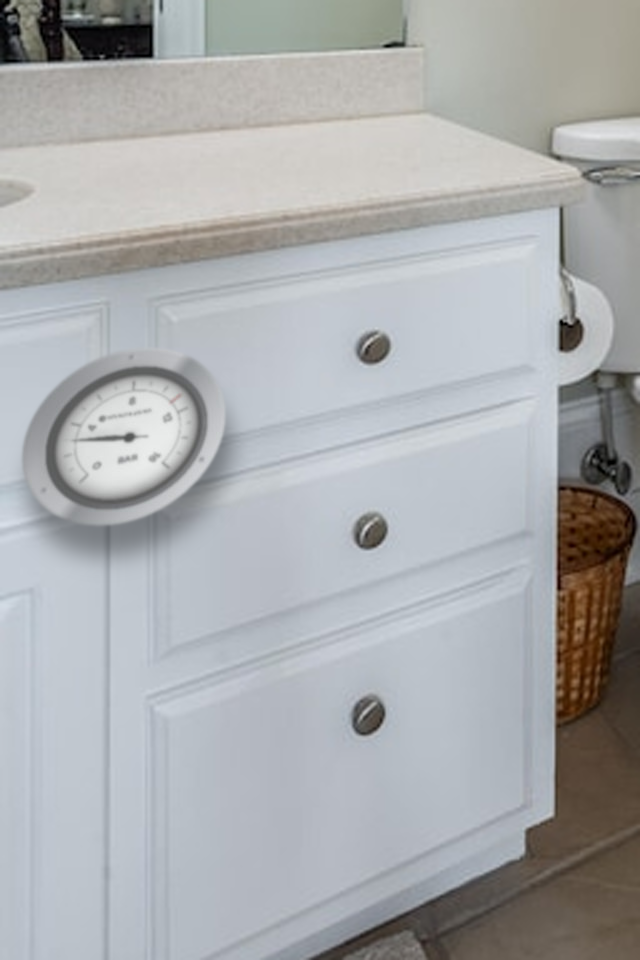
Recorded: 3 bar
